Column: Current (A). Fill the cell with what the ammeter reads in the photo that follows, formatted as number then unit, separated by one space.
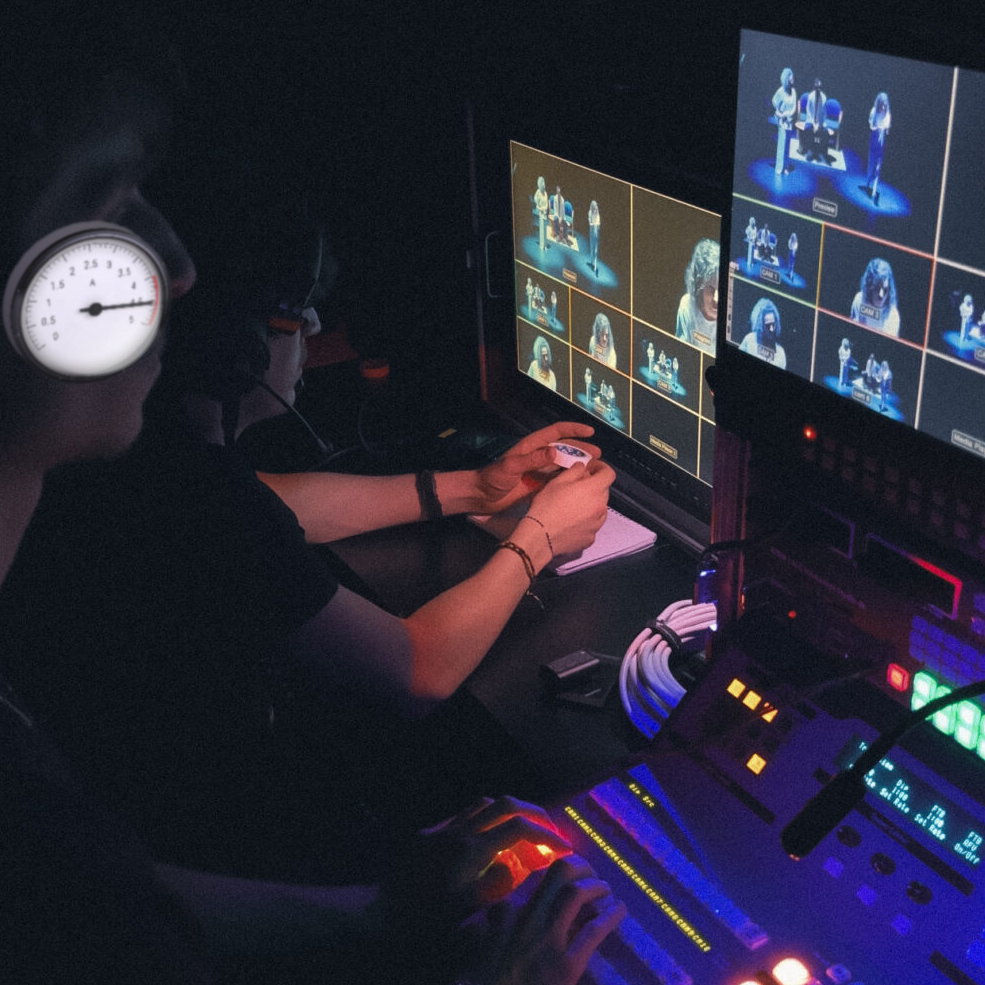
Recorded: 4.5 A
